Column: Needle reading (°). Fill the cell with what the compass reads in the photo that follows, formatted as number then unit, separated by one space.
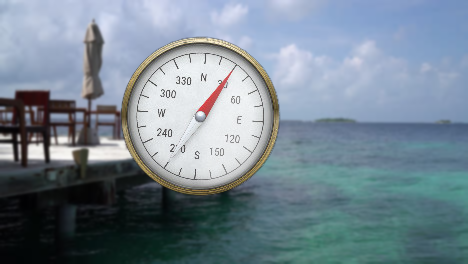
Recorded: 30 °
